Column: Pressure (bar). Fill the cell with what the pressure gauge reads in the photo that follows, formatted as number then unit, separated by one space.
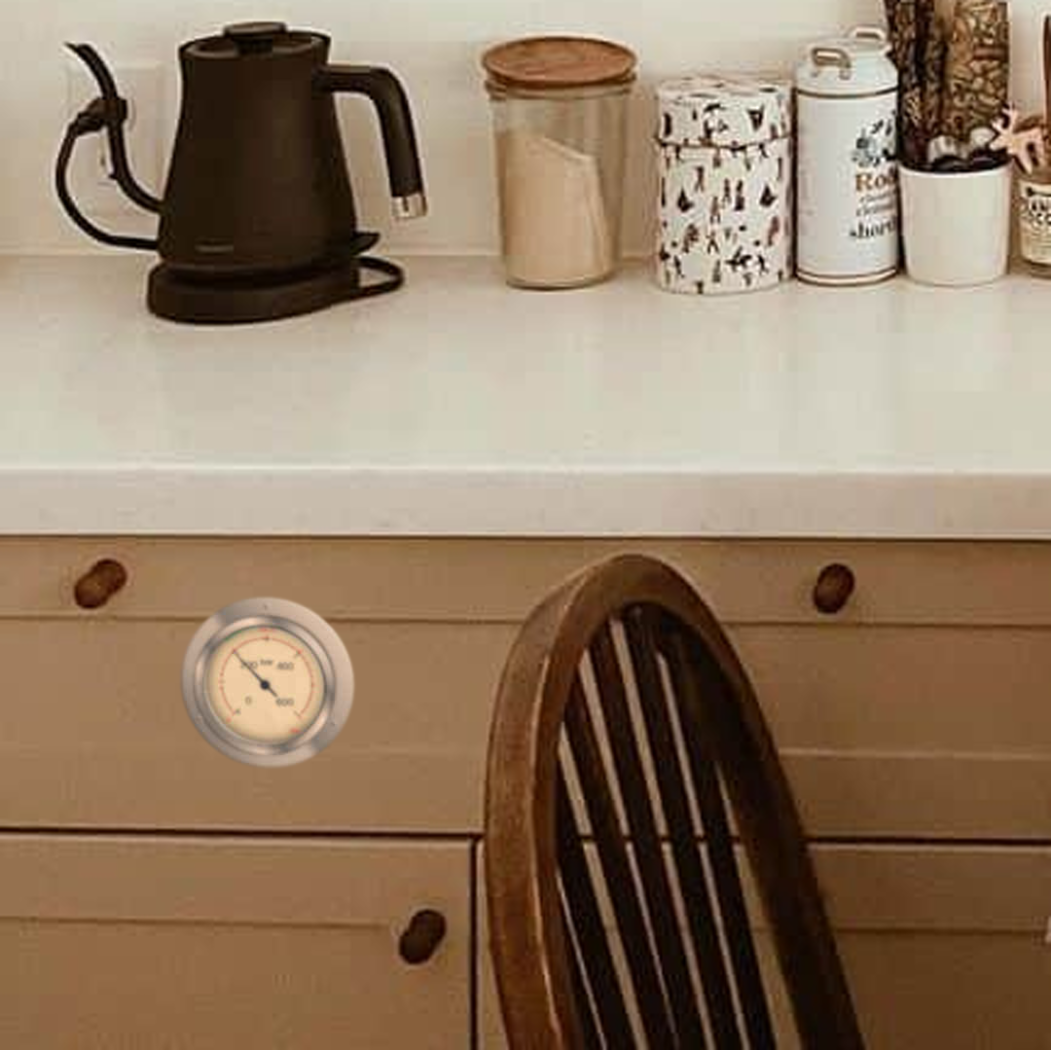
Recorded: 200 bar
